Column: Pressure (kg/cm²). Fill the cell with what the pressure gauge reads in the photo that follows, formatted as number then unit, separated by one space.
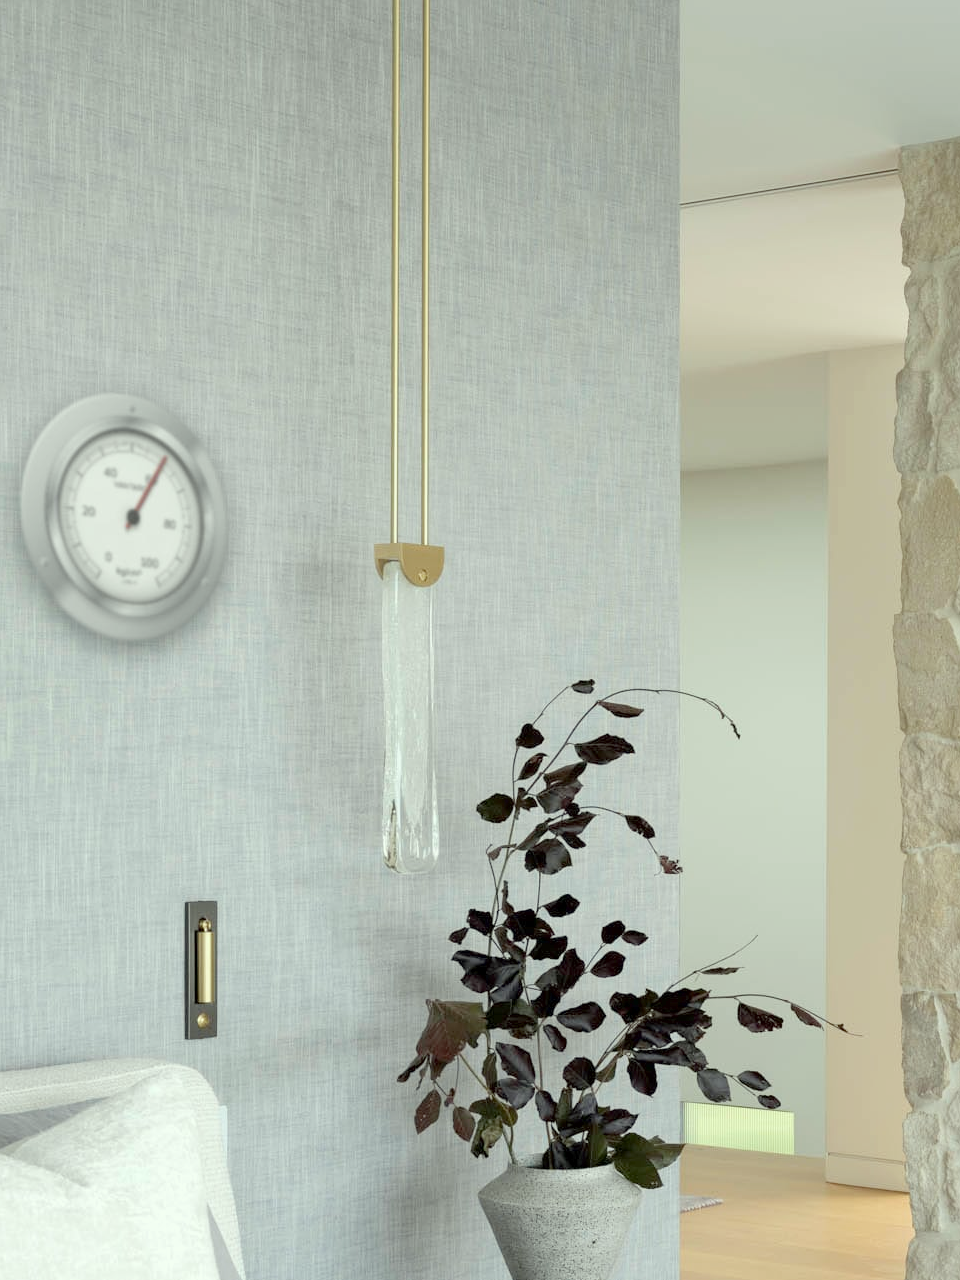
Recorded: 60 kg/cm²
